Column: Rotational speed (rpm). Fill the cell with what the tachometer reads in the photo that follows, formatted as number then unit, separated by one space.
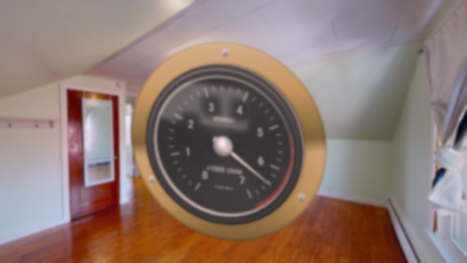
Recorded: 6400 rpm
